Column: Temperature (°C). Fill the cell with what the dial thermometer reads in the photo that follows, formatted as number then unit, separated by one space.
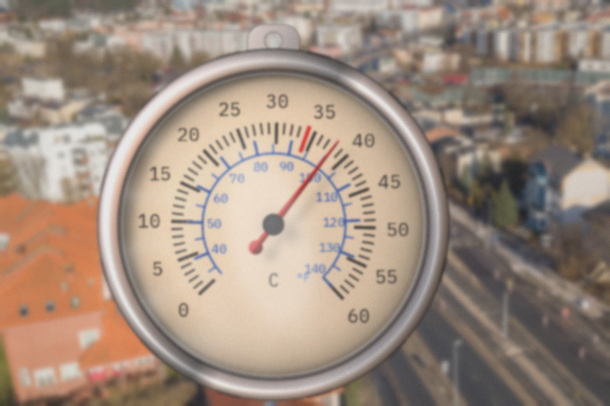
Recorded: 38 °C
